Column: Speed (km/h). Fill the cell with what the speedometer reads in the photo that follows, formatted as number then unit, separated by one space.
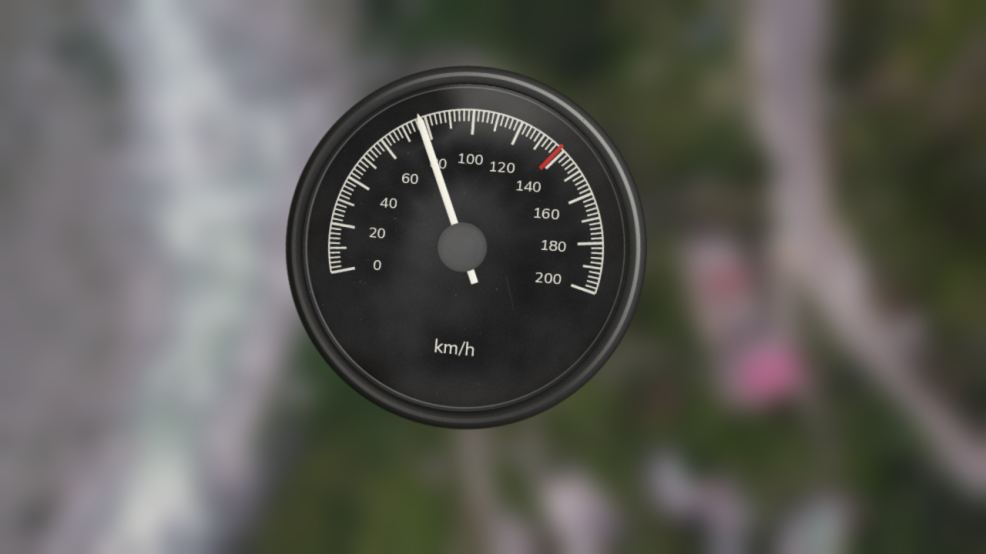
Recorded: 78 km/h
